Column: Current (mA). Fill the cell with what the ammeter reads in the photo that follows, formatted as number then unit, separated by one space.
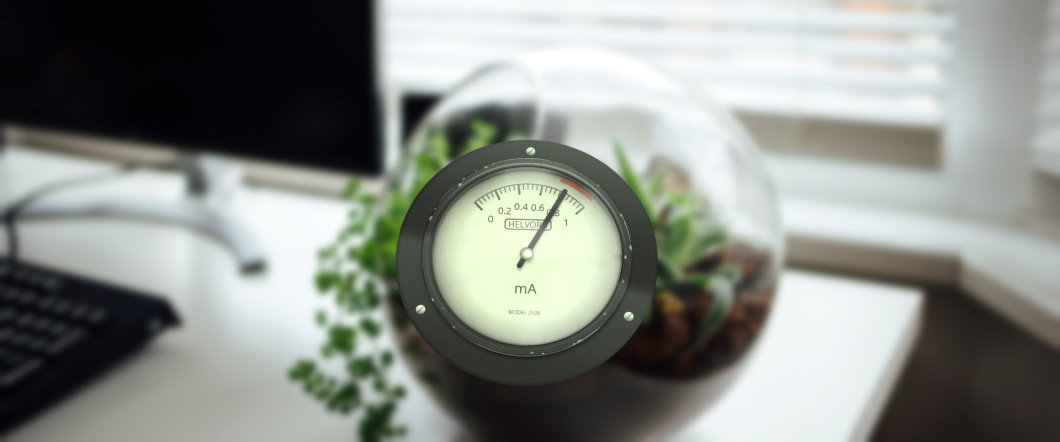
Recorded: 0.8 mA
